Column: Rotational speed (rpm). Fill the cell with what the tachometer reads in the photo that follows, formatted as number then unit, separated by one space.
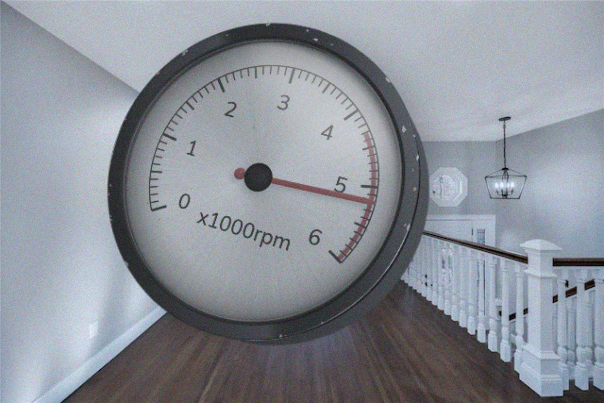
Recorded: 5200 rpm
